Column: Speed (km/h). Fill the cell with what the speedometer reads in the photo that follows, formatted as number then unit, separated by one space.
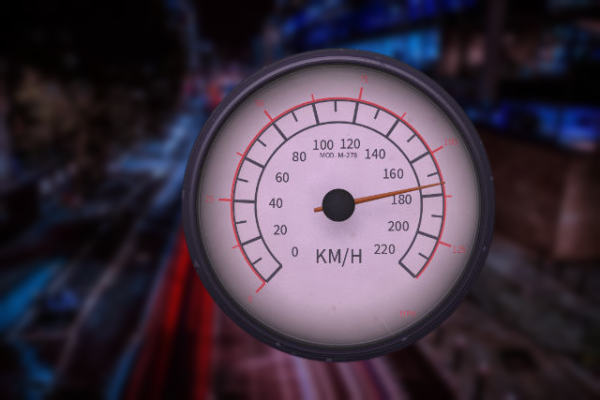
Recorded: 175 km/h
